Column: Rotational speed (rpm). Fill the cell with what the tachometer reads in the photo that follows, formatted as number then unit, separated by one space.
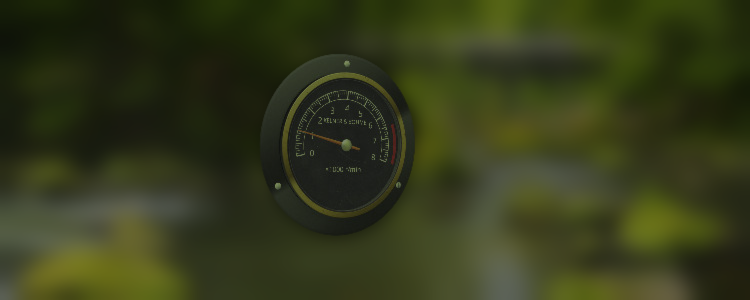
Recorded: 1000 rpm
